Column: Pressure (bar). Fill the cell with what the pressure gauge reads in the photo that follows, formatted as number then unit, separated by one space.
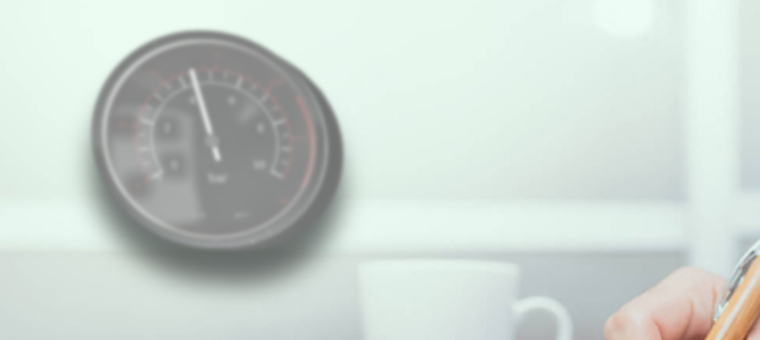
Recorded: 4.5 bar
